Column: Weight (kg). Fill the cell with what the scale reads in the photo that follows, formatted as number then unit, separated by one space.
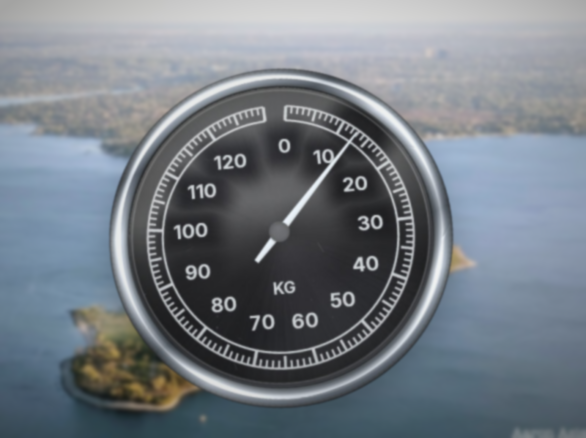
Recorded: 13 kg
